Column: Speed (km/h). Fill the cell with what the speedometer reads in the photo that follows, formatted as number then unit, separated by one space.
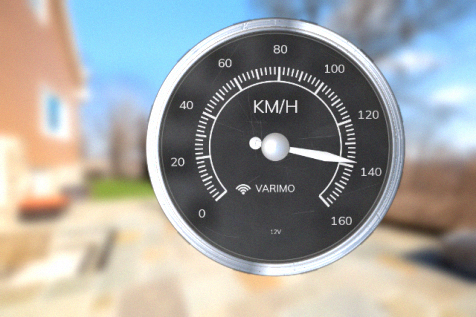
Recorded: 138 km/h
